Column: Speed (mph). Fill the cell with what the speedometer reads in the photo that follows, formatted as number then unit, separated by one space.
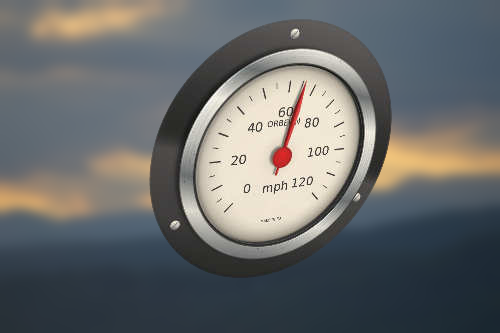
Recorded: 65 mph
